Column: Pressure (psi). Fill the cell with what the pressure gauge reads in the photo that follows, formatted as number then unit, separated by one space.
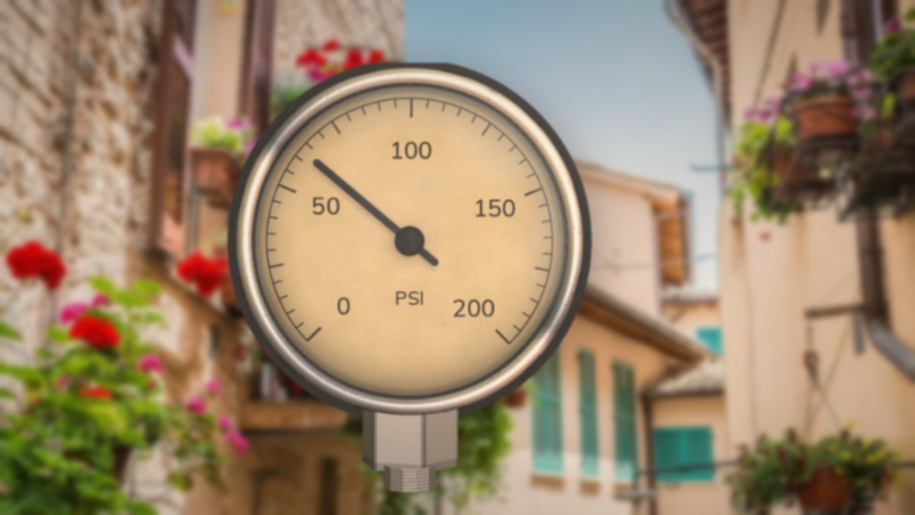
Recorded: 62.5 psi
